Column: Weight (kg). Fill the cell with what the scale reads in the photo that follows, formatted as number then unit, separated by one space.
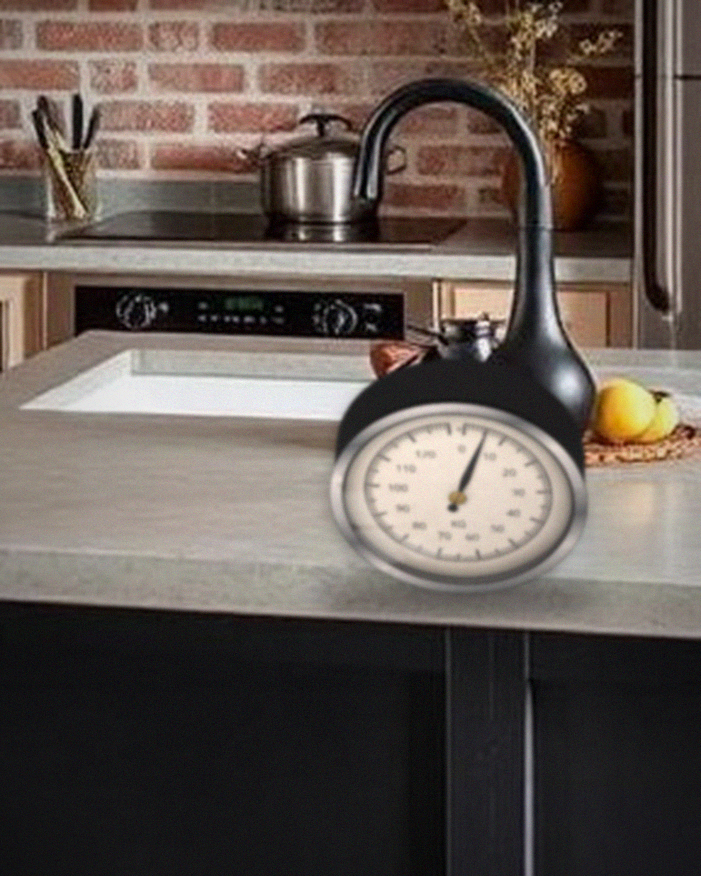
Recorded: 5 kg
